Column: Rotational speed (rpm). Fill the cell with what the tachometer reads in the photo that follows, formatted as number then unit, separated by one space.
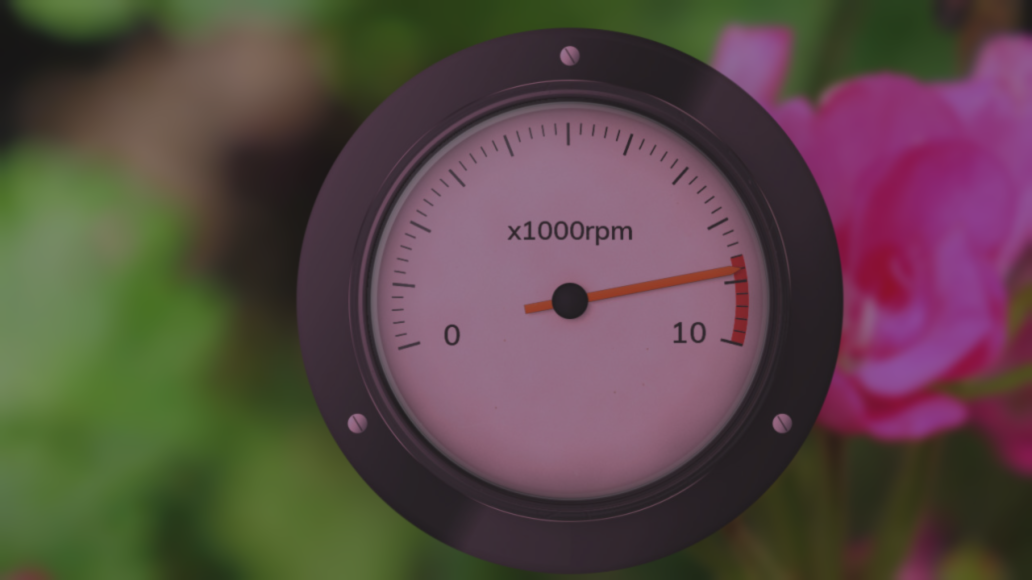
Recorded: 8800 rpm
